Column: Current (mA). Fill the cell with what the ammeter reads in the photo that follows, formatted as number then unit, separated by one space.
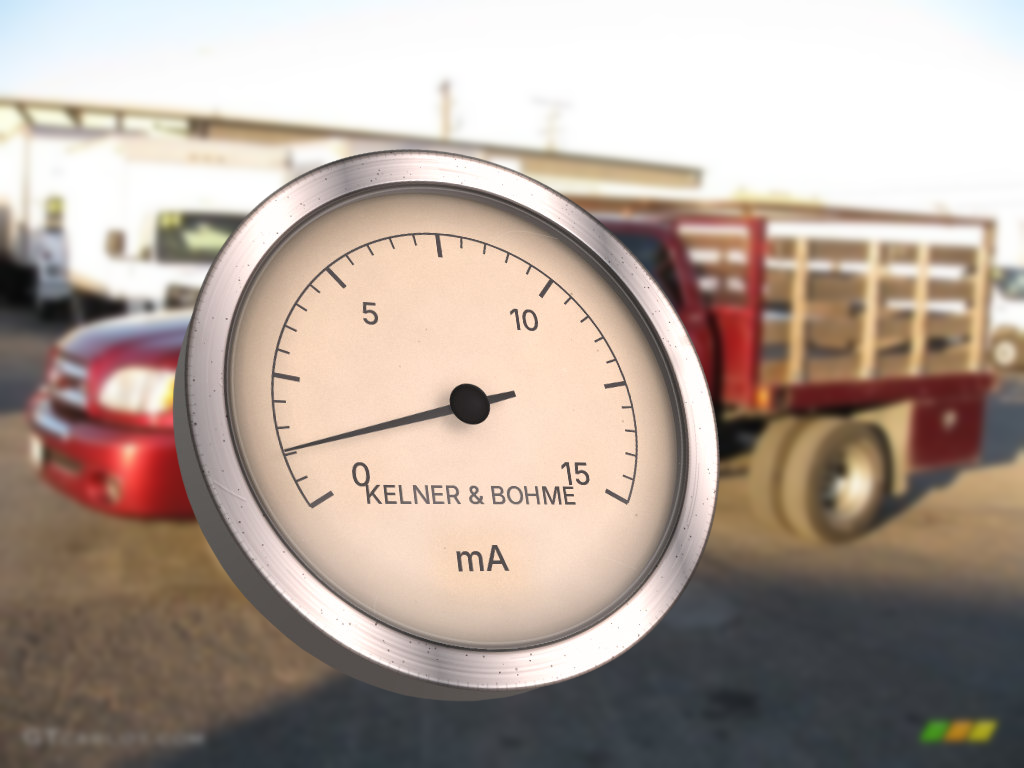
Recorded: 1 mA
